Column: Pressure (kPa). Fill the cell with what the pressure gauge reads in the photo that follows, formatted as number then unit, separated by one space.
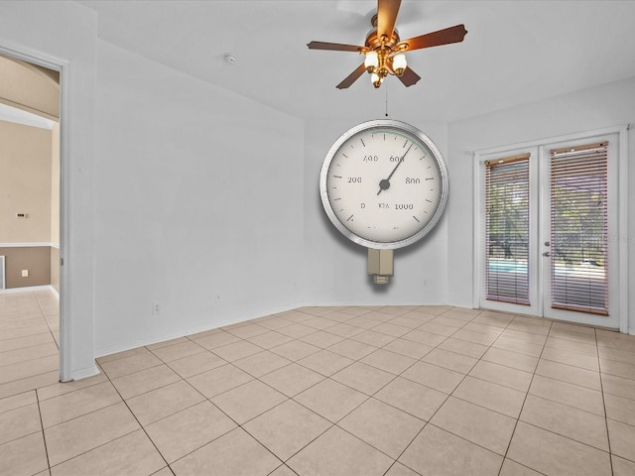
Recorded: 625 kPa
